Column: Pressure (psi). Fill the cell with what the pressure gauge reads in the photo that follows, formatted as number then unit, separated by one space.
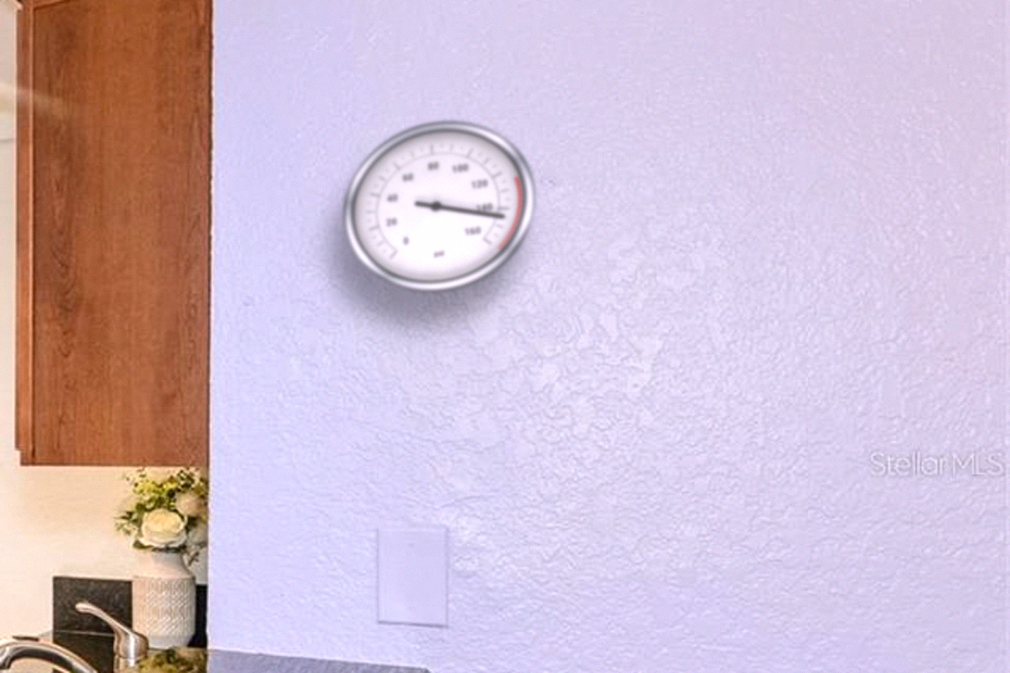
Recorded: 145 psi
